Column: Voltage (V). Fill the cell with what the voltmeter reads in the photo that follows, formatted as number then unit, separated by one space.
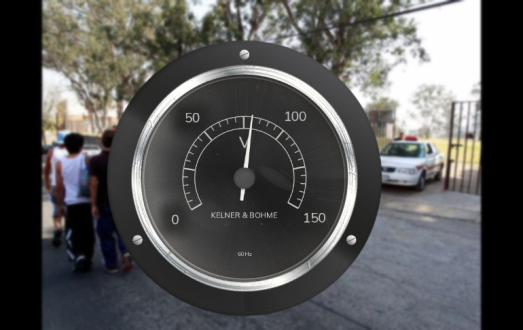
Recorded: 80 V
